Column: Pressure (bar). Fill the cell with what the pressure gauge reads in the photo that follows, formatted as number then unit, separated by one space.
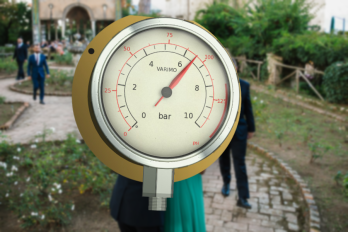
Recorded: 6.5 bar
